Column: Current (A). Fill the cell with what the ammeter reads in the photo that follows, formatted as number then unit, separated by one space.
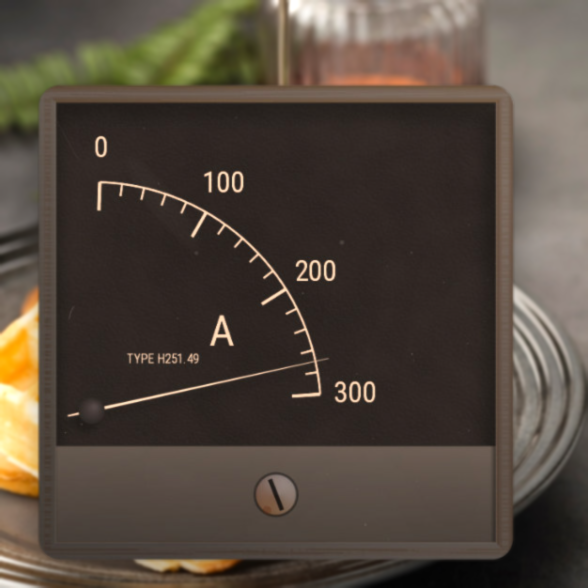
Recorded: 270 A
